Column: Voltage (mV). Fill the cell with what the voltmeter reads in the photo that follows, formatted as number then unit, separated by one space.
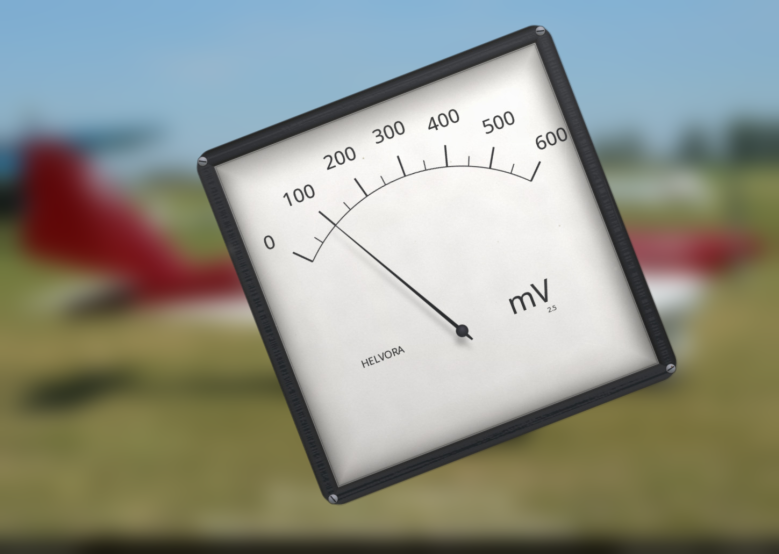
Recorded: 100 mV
